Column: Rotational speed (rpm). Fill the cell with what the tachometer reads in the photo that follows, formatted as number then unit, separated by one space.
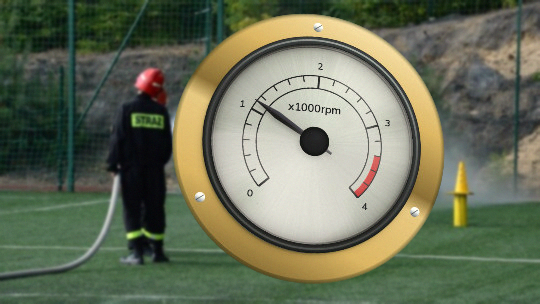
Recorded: 1100 rpm
